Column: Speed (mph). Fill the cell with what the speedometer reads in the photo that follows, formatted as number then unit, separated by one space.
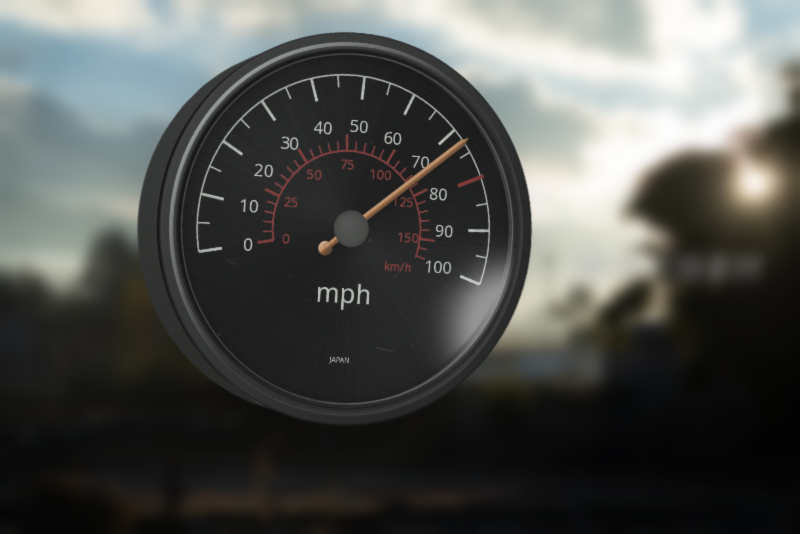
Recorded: 72.5 mph
